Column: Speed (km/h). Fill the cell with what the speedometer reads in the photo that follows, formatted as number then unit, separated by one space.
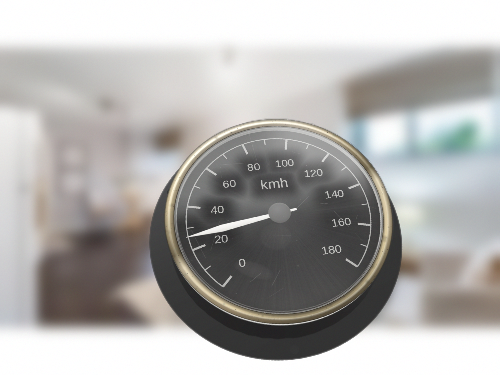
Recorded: 25 km/h
